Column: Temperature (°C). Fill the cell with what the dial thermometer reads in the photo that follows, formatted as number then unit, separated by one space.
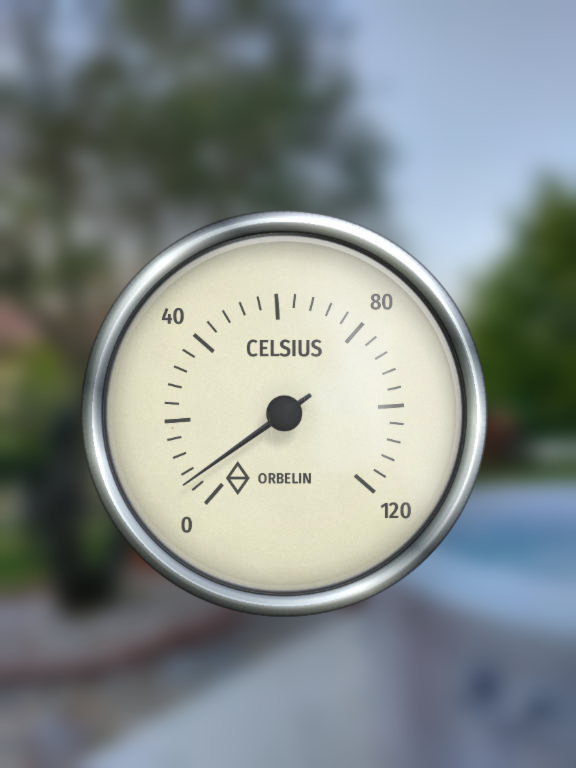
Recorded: 6 °C
